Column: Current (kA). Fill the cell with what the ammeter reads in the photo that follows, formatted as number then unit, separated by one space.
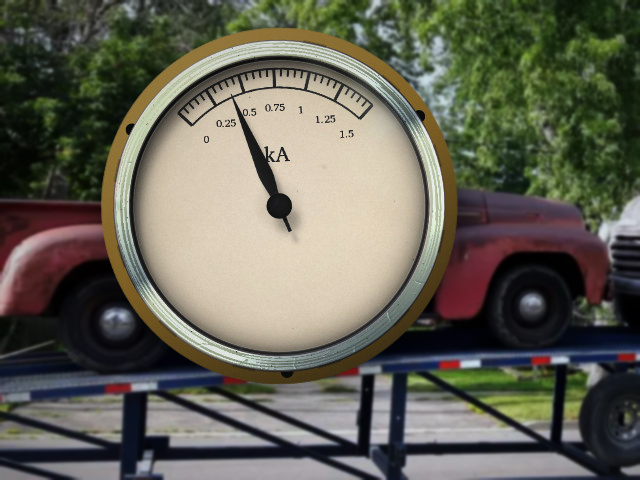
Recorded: 0.4 kA
